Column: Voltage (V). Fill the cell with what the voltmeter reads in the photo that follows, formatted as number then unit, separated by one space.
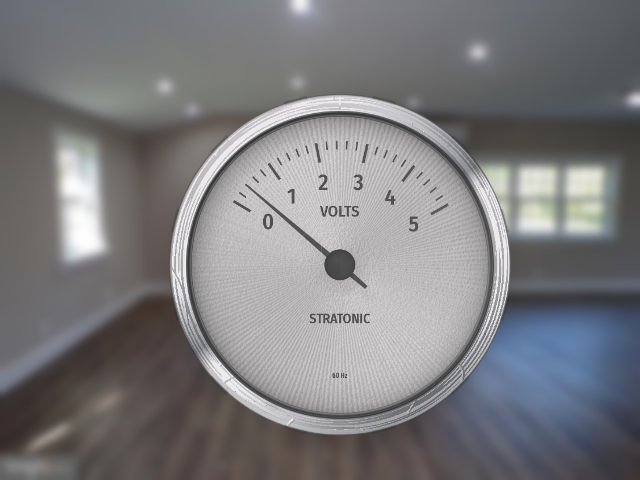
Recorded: 0.4 V
